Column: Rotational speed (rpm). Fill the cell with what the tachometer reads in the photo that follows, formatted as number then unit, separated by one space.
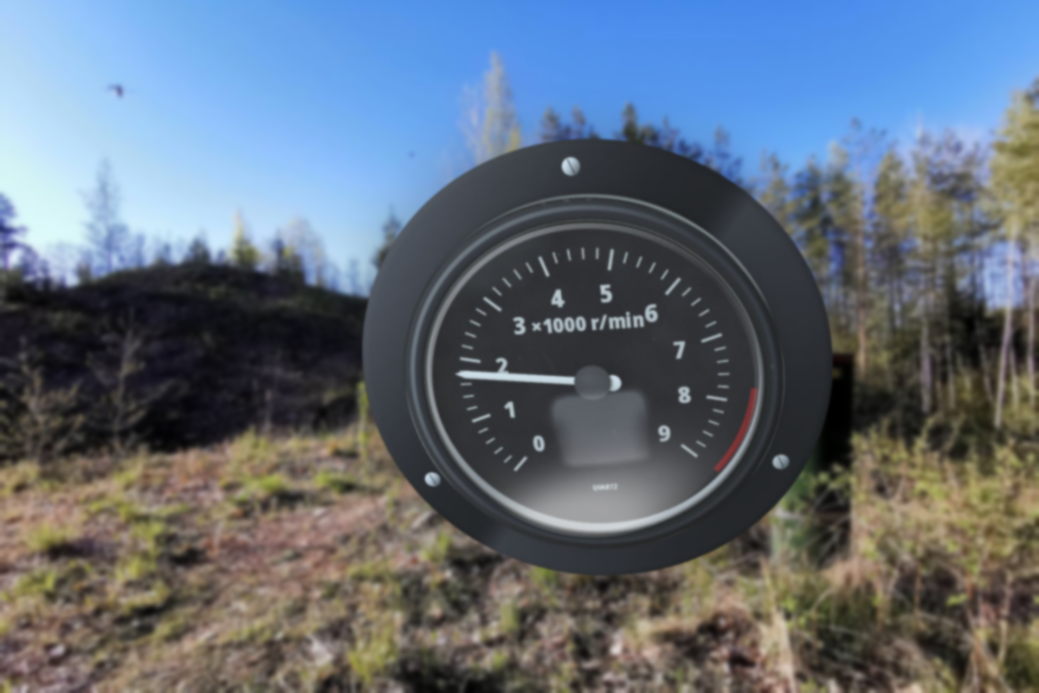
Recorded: 1800 rpm
